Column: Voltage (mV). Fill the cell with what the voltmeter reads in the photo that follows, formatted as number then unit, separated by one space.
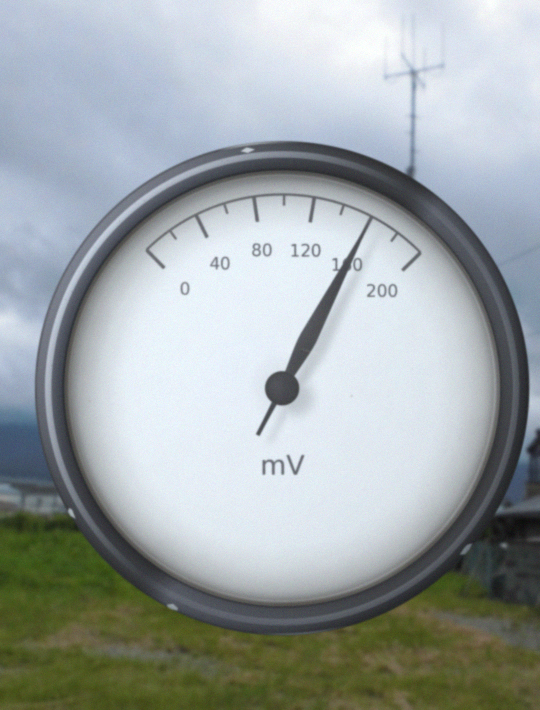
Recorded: 160 mV
